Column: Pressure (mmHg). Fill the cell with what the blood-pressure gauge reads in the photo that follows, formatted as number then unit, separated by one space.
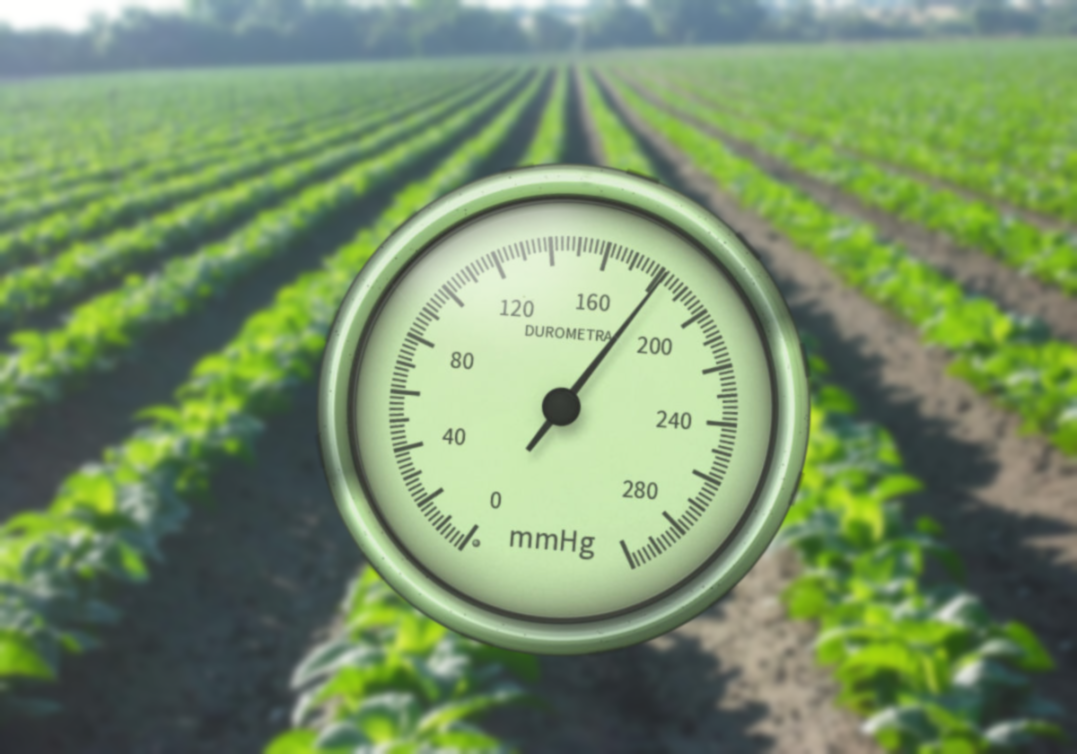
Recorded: 182 mmHg
